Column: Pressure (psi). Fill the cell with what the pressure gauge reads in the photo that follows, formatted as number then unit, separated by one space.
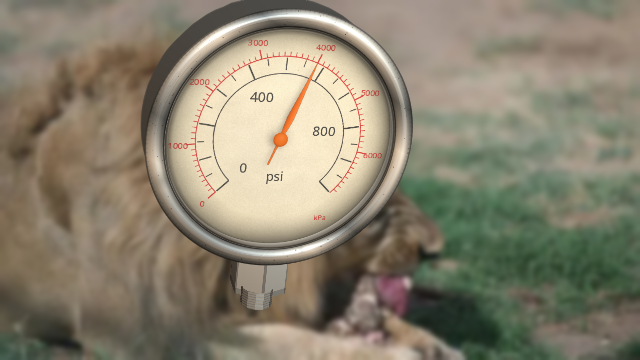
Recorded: 575 psi
